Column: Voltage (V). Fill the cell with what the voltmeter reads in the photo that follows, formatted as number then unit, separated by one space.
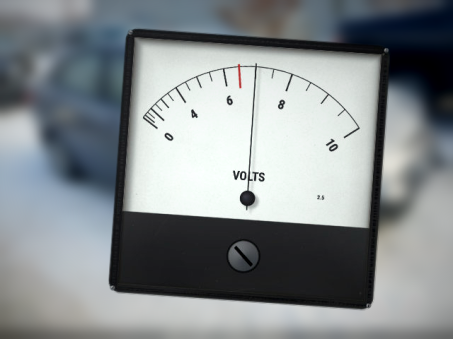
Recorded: 7 V
